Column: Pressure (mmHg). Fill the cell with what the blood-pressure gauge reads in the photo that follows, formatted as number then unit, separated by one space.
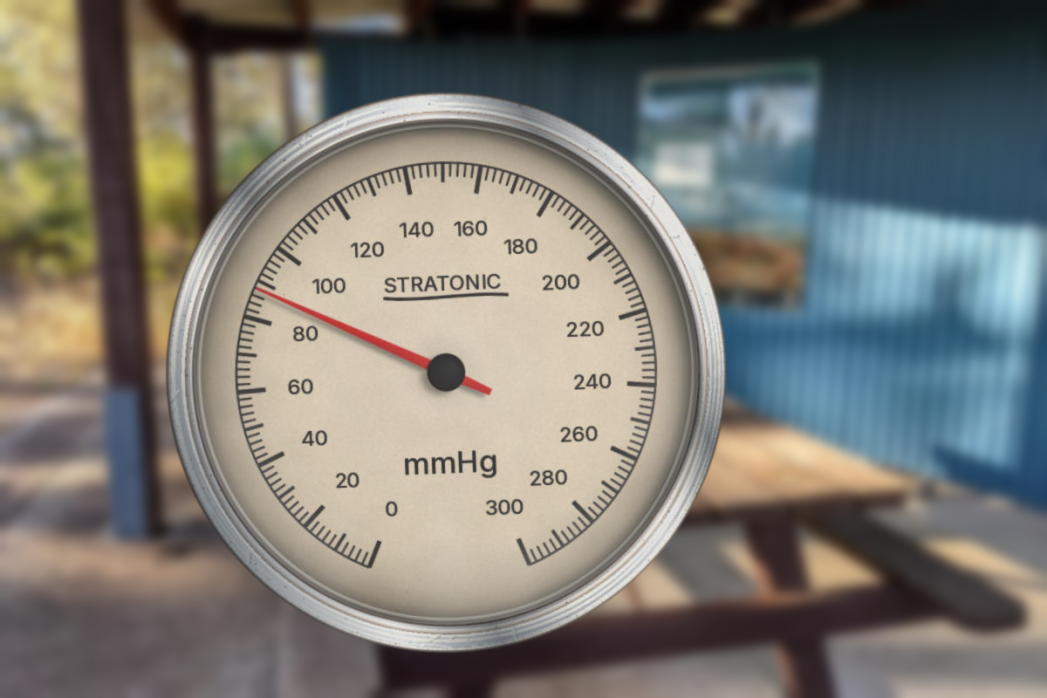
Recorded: 88 mmHg
